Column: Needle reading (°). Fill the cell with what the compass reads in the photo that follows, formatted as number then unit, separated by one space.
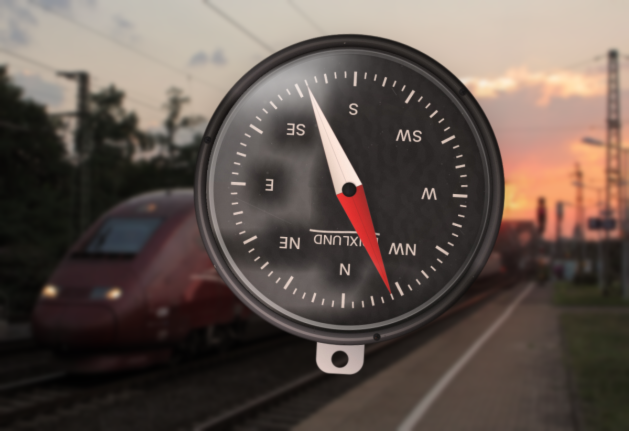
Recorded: 335 °
